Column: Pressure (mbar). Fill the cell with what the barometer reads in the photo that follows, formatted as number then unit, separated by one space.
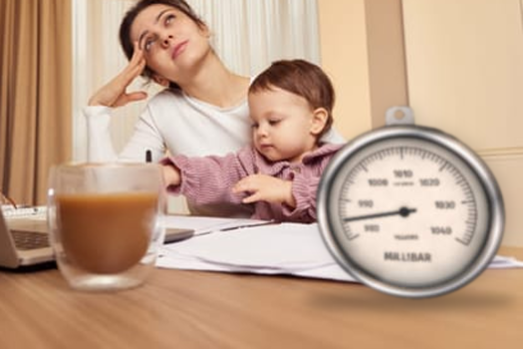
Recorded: 985 mbar
